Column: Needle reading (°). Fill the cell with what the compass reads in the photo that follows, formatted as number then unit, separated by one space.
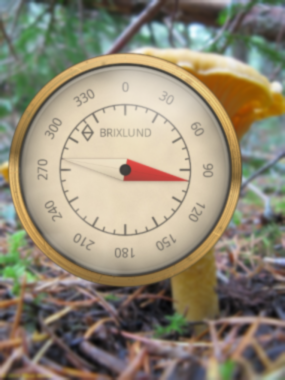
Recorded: 100 °
